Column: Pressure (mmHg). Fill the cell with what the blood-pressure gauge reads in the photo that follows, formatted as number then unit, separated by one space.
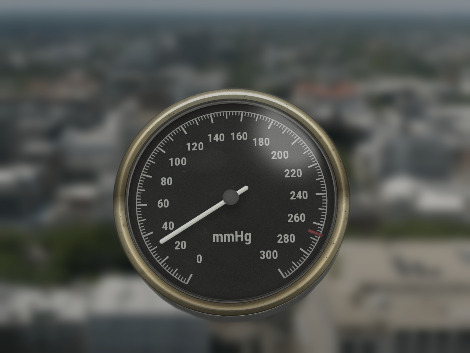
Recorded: 30 mmHg
